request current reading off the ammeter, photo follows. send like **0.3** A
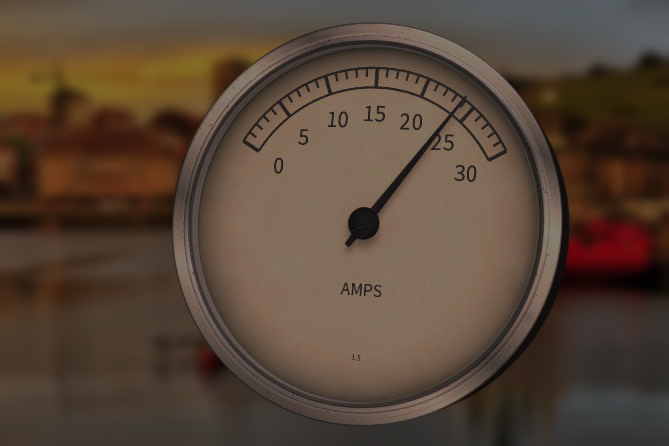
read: **24** A
